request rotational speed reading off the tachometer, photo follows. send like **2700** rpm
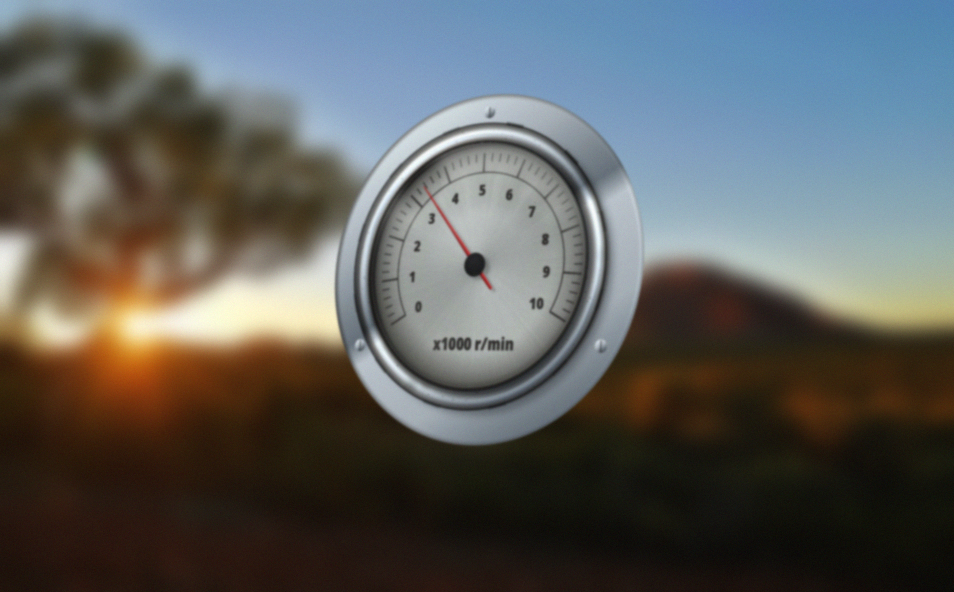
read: **3400** rpm
